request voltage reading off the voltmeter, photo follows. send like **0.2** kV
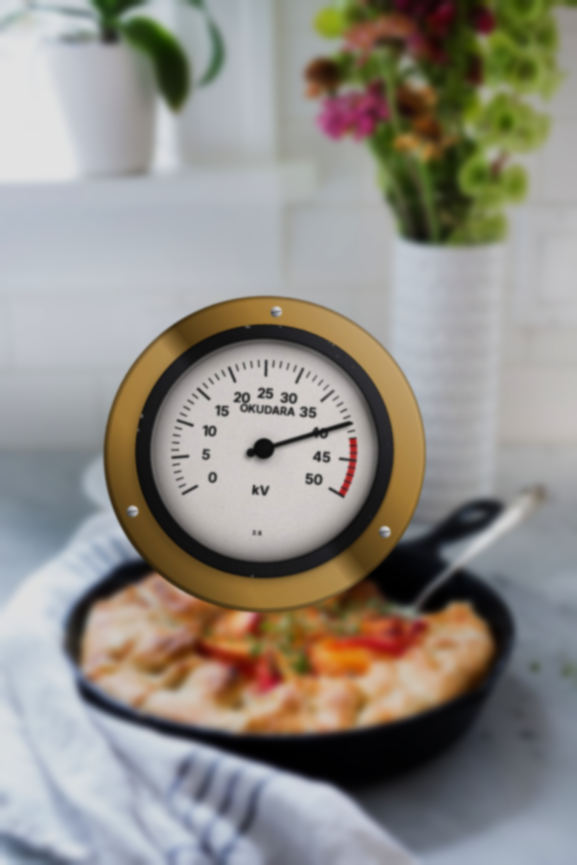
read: **40** kV
